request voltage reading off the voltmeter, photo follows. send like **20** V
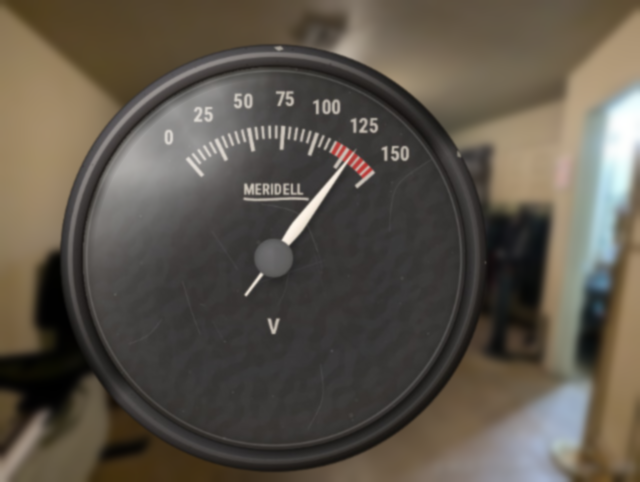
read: **130** V
